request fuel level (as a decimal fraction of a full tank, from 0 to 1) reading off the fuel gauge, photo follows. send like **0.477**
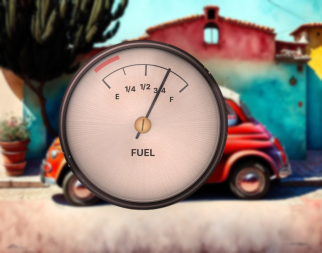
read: **0.75**
